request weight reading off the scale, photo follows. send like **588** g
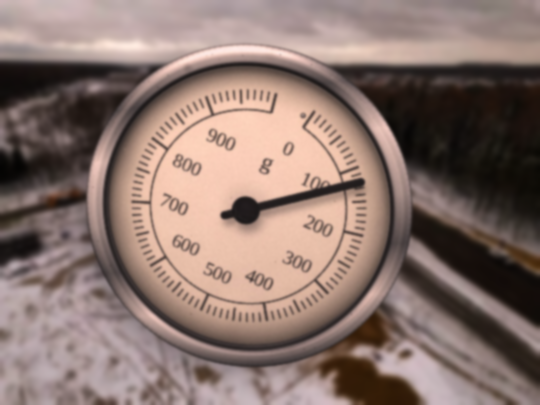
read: **120** g
